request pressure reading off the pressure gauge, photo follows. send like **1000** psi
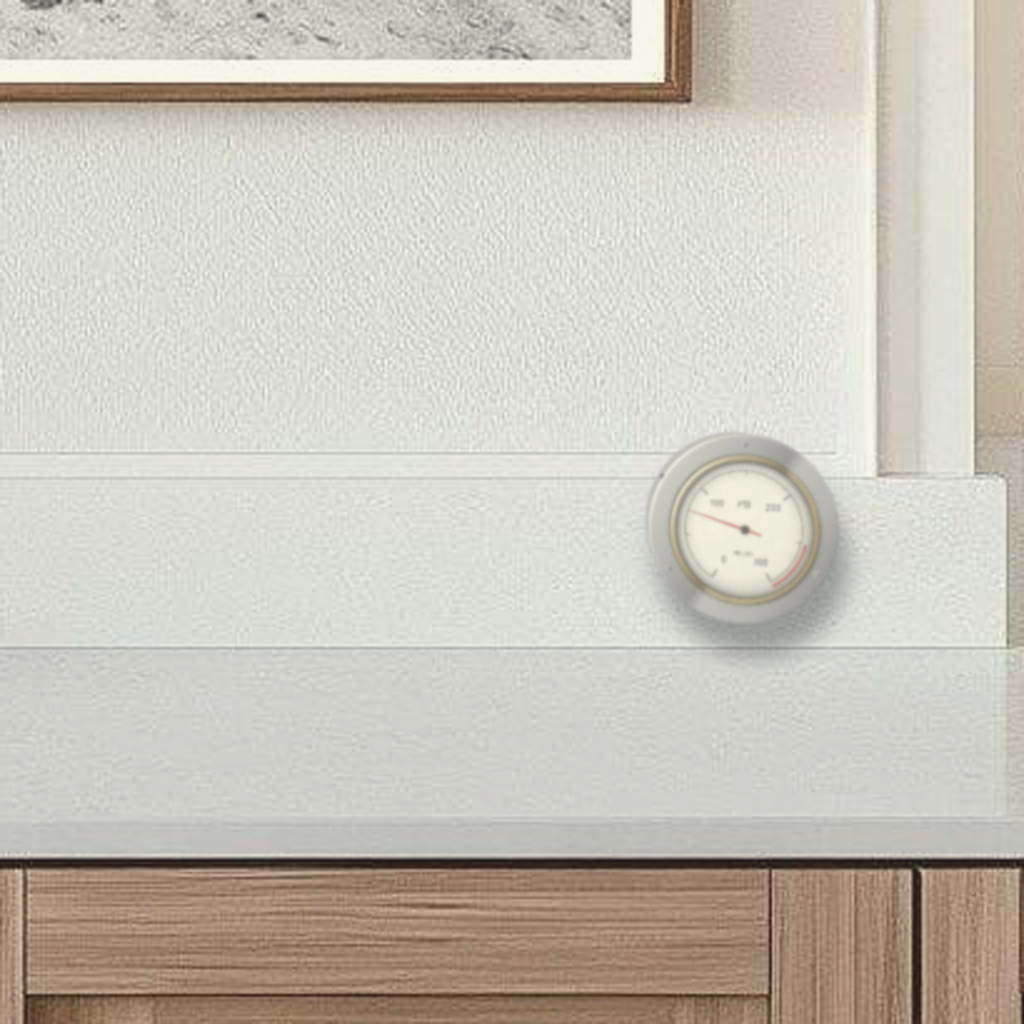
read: **75** psi
